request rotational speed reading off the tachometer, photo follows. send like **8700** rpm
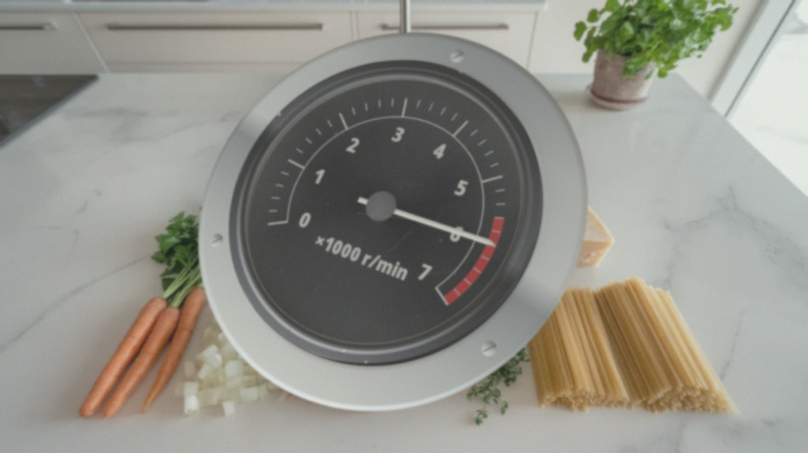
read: **6000** rpm
